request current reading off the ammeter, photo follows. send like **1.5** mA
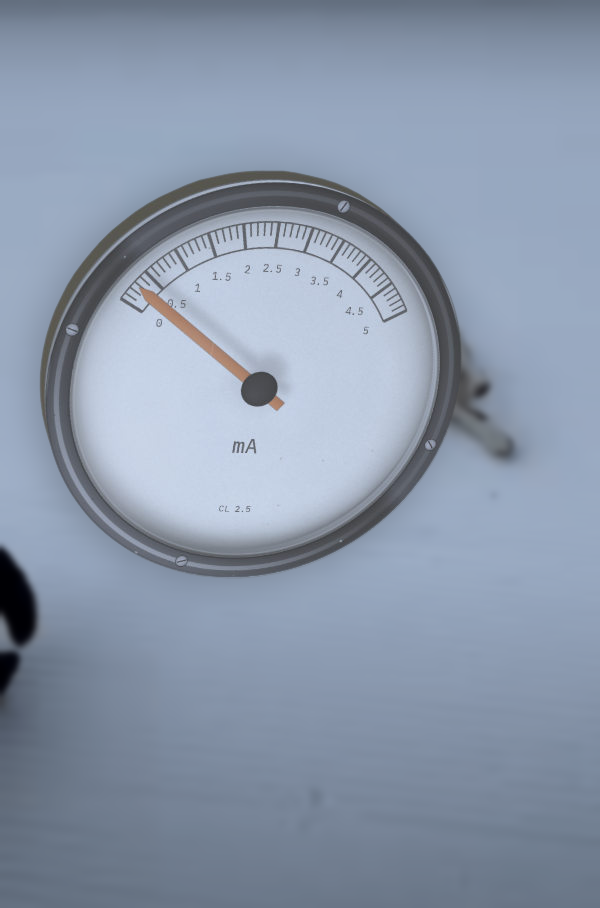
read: **0.3** mA
